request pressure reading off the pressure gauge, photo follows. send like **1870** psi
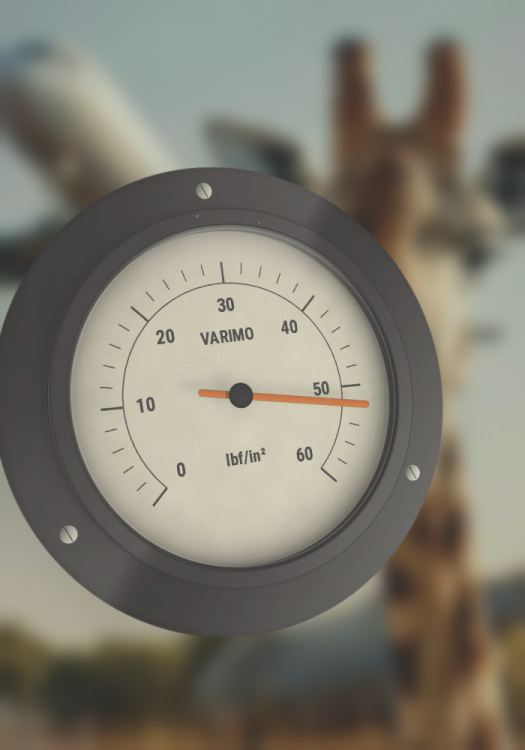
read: **52** psi
